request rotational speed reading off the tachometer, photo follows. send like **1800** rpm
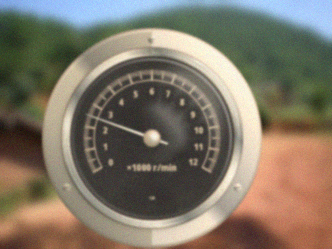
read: **2500** rpm
